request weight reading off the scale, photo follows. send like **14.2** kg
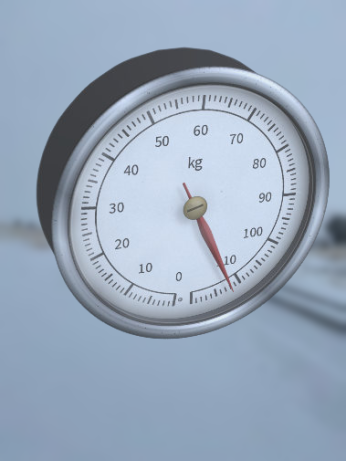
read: **112** kg
